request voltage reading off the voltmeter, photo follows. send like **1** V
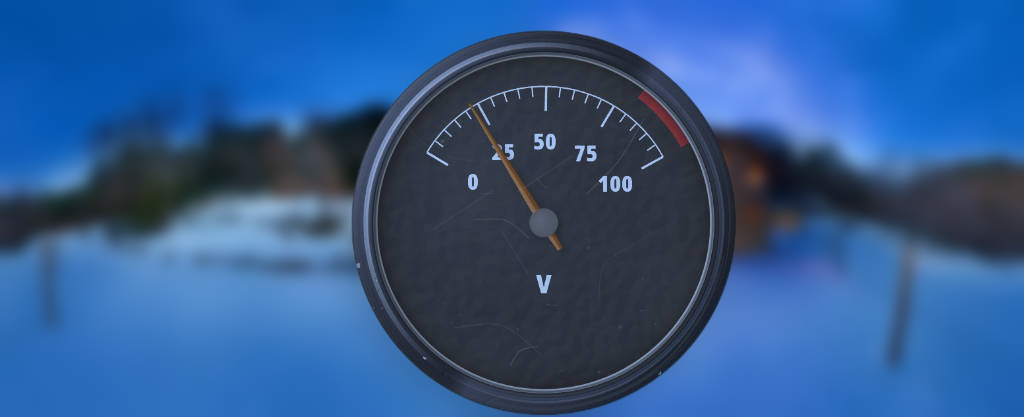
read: **22.5** V
